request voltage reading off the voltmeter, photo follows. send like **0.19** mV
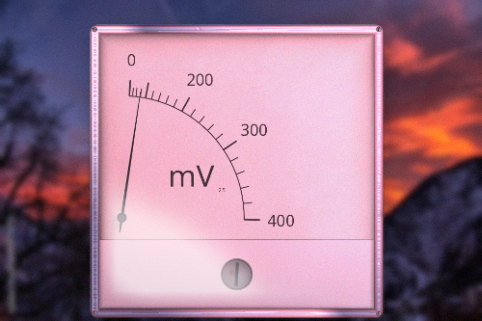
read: **80** mV
